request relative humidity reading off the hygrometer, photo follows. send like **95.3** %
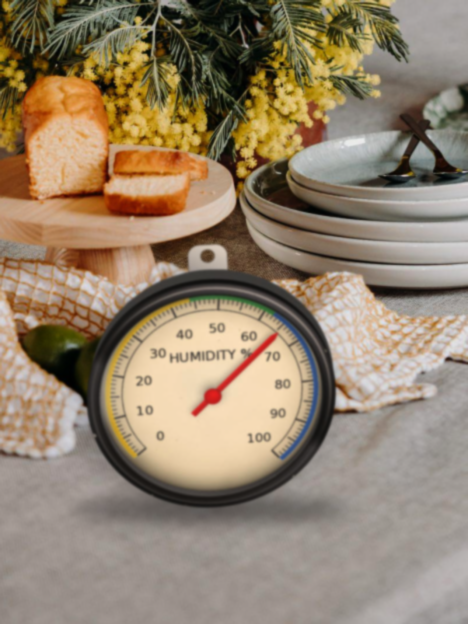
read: **65** %
